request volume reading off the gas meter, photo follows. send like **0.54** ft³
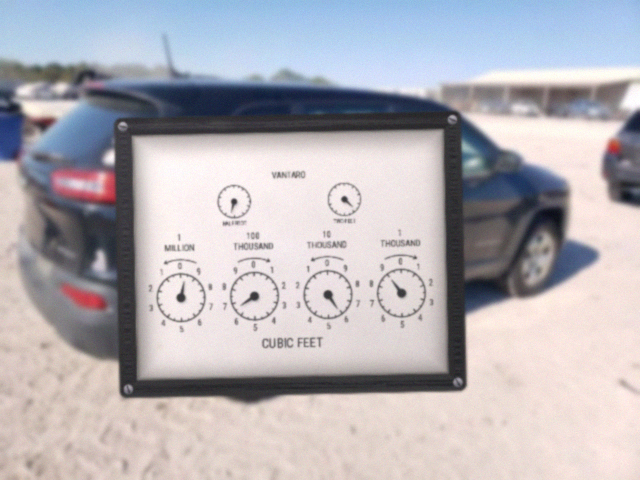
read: **965900** ft³
